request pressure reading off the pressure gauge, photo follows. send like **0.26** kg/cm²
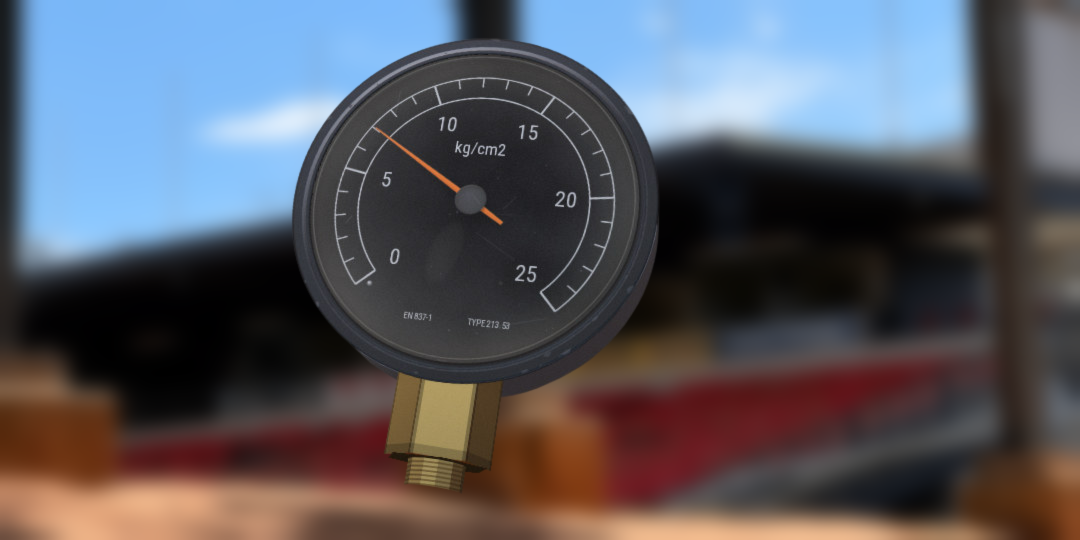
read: **7** kg/cm²
